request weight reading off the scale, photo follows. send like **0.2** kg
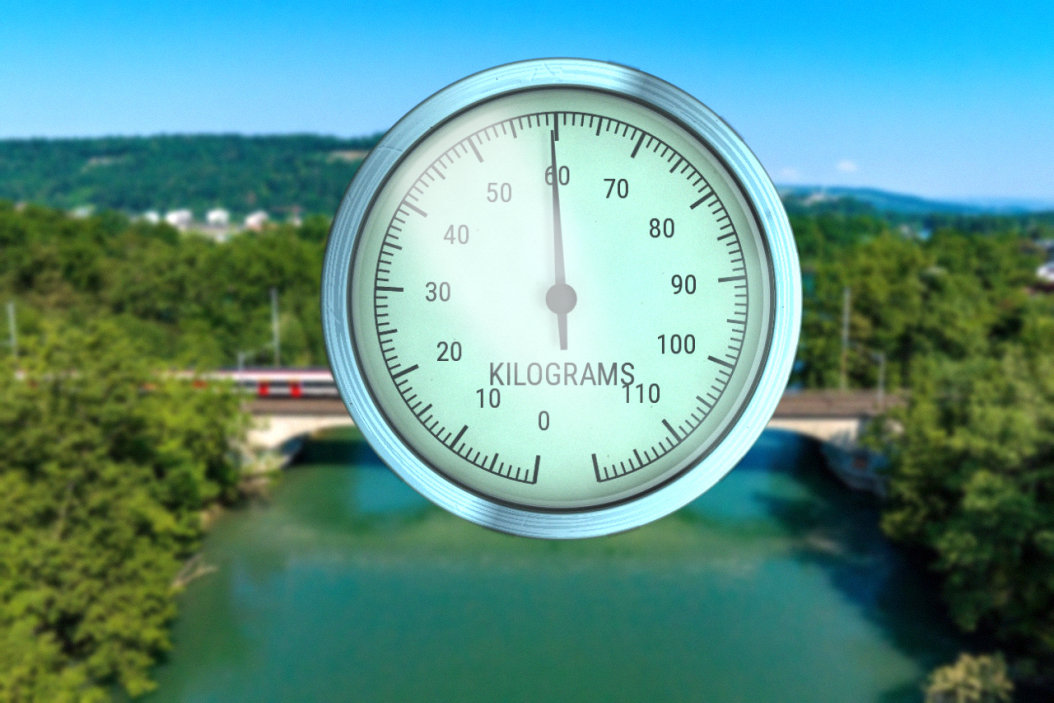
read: **59.5** kg
